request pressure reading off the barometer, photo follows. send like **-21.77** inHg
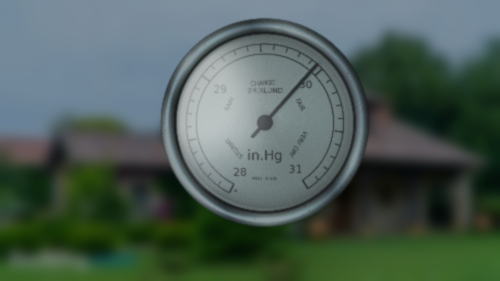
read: **29.95** inHg
